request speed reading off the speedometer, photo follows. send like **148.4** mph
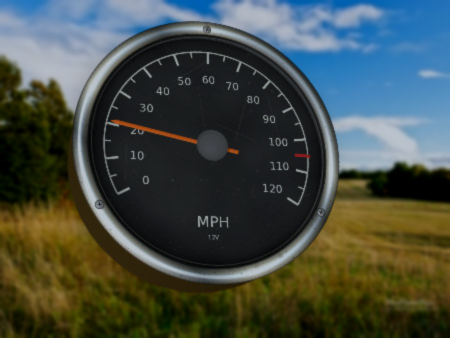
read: **20** mph
